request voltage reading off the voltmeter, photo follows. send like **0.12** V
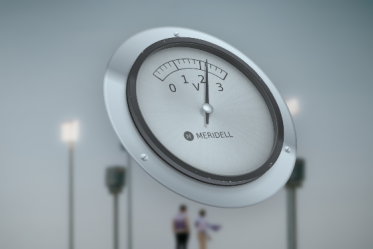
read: **2.2** V
